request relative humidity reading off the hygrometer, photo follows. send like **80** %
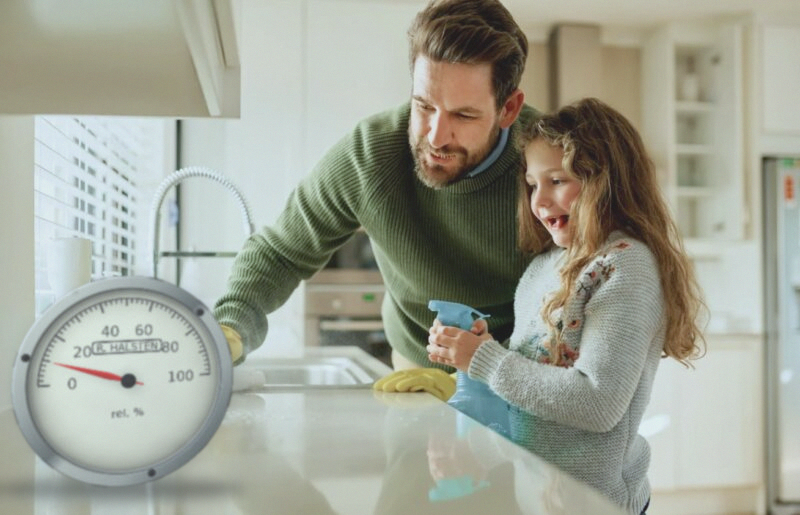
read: **10** %
